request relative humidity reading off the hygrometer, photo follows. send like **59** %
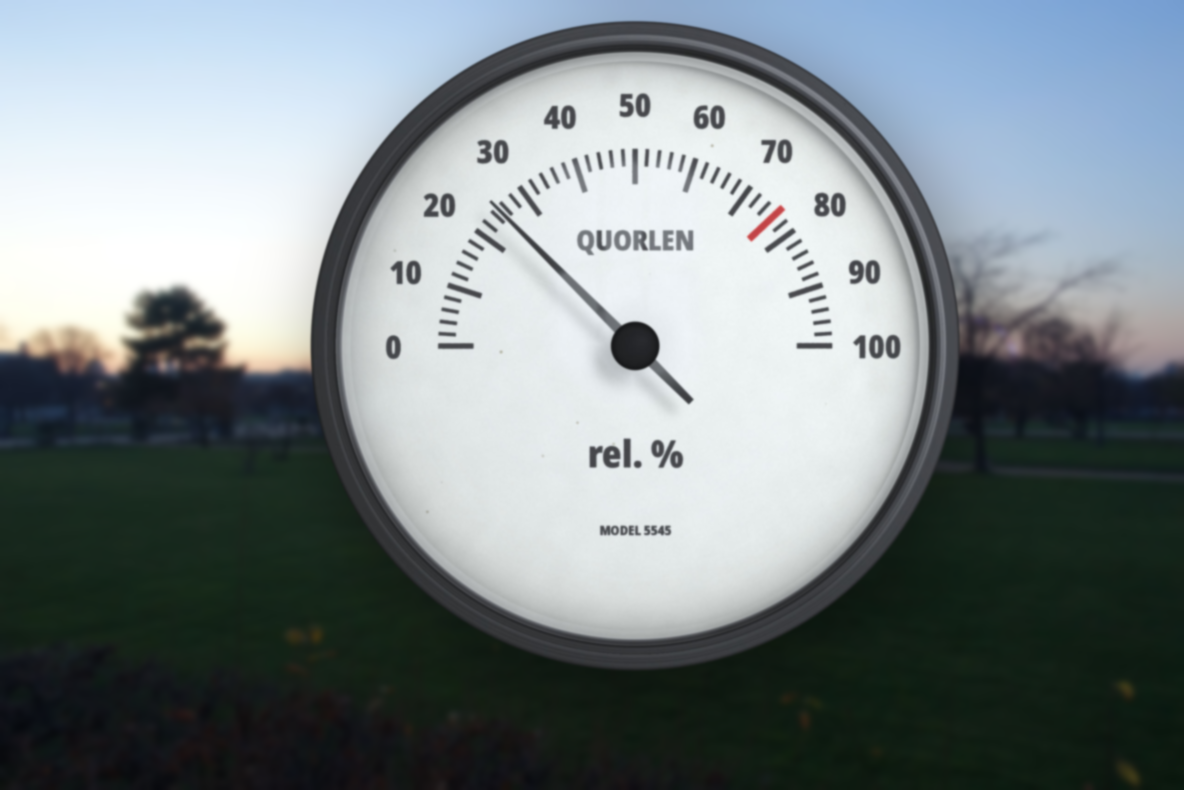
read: **25** %
